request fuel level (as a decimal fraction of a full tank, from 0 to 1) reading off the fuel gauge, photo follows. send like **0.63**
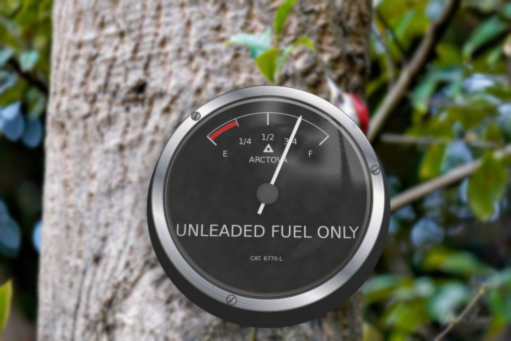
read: **0.75**
